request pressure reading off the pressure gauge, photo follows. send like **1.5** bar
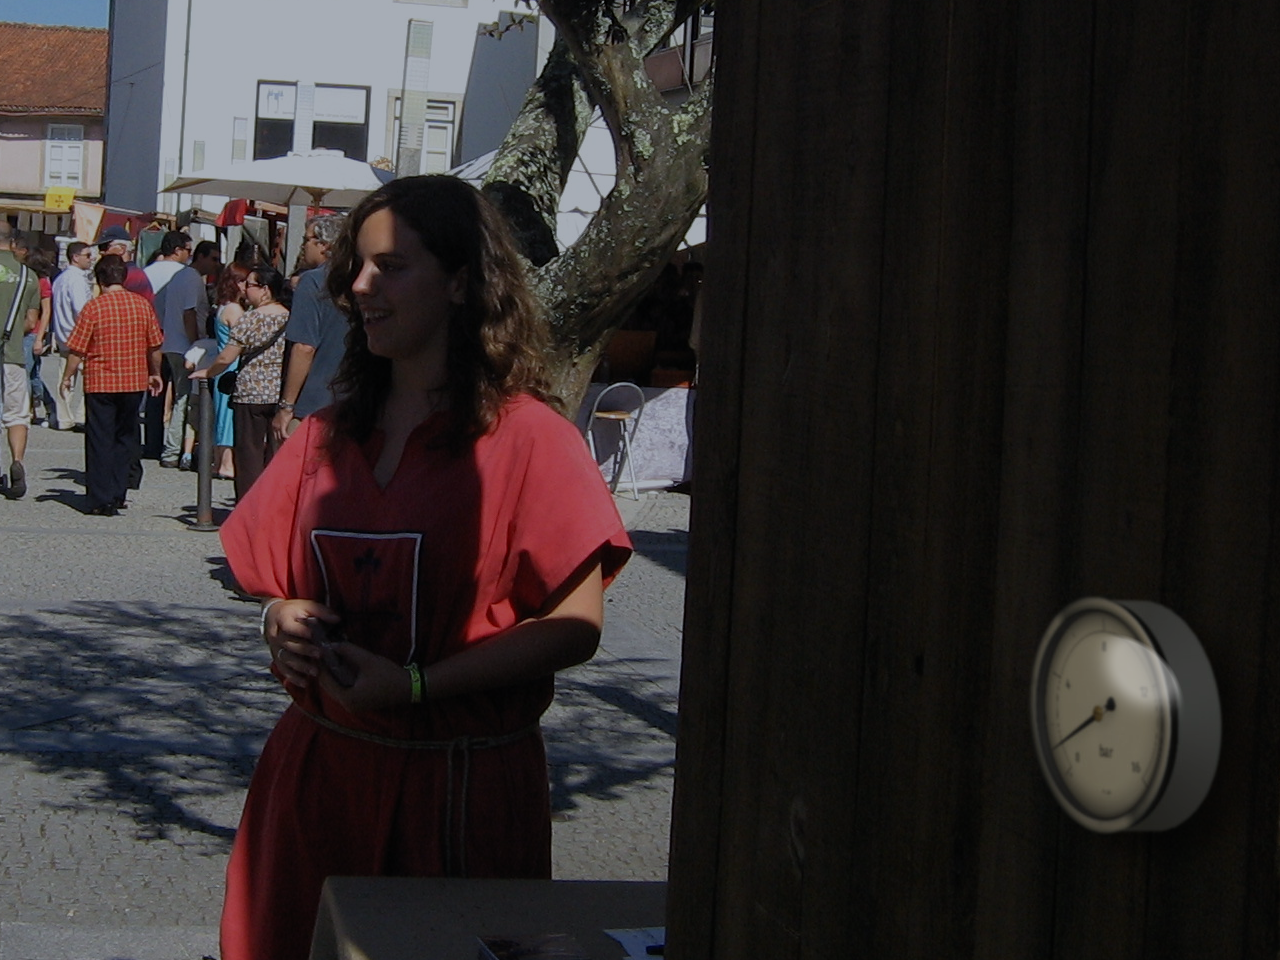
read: **1** bar
